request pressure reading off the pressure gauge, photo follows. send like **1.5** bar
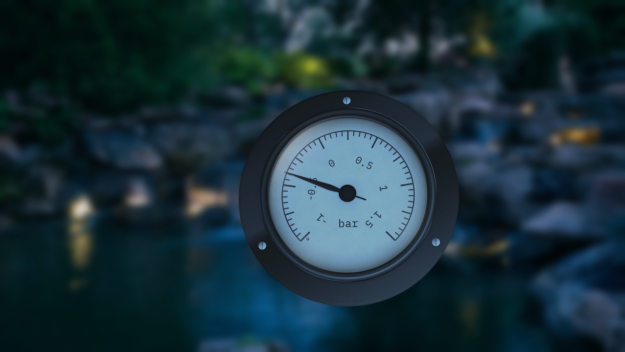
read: **-0.4** bar
